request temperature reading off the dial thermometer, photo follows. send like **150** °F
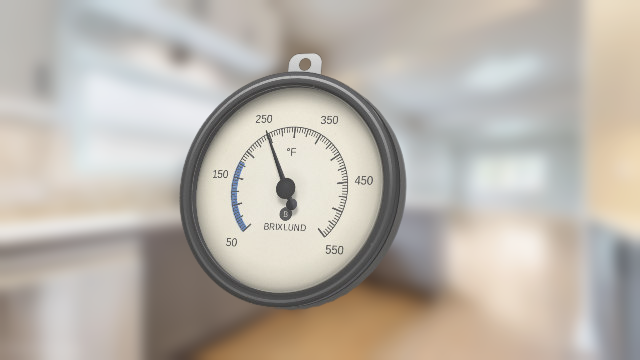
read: **250** °F
